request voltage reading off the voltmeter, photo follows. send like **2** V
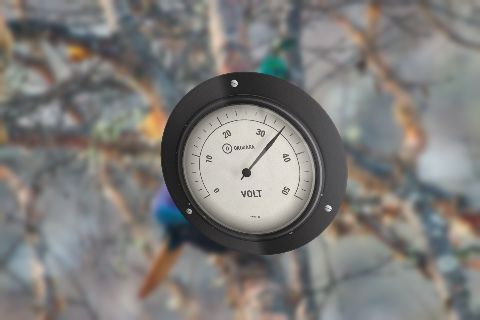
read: **34** V
